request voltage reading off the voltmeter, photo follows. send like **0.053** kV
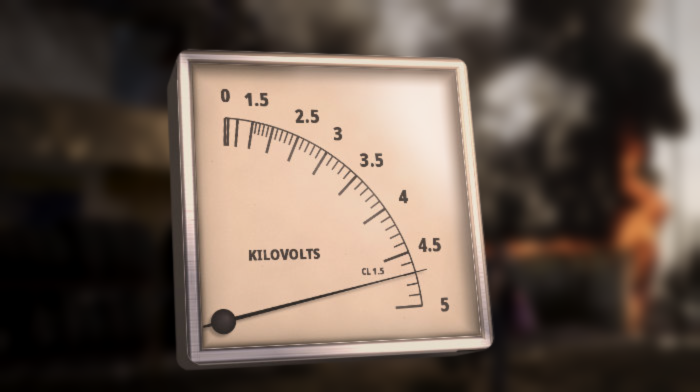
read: **4.7** kV
